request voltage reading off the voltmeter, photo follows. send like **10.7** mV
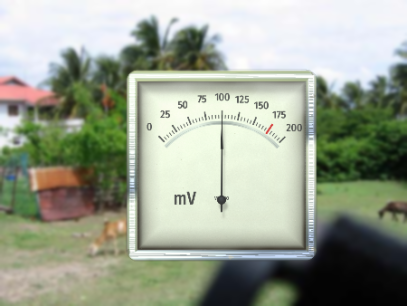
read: **100** mV
